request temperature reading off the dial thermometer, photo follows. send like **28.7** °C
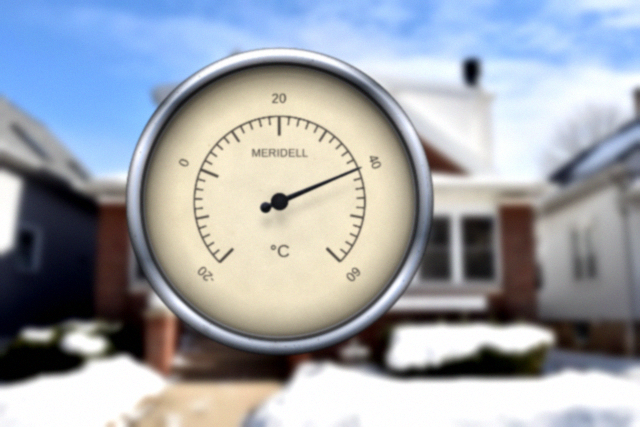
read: **40** °C
